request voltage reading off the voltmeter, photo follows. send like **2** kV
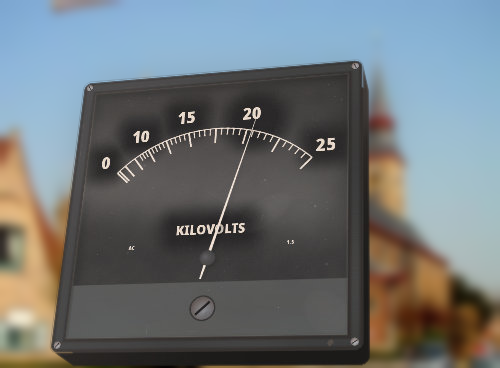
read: **20.5** kV
